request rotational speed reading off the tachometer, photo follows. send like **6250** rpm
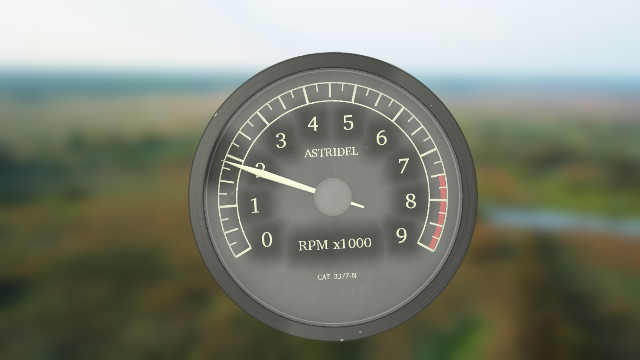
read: **1875** rpm
